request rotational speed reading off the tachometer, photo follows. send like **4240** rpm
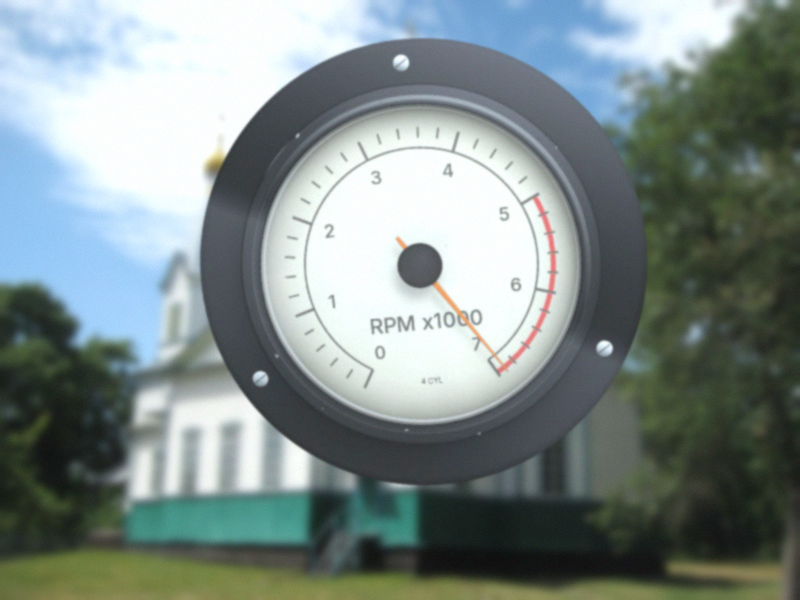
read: **6900** rpm
